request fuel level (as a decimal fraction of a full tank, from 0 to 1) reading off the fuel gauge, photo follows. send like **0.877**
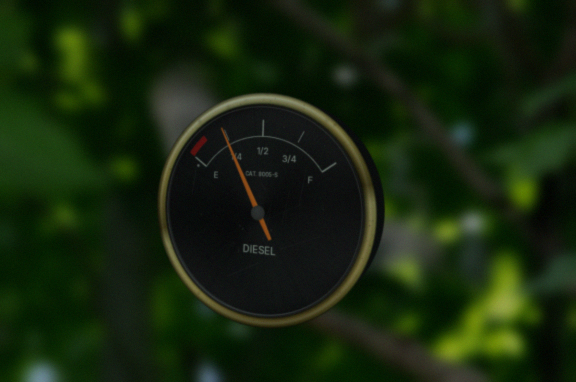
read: **0.25**
